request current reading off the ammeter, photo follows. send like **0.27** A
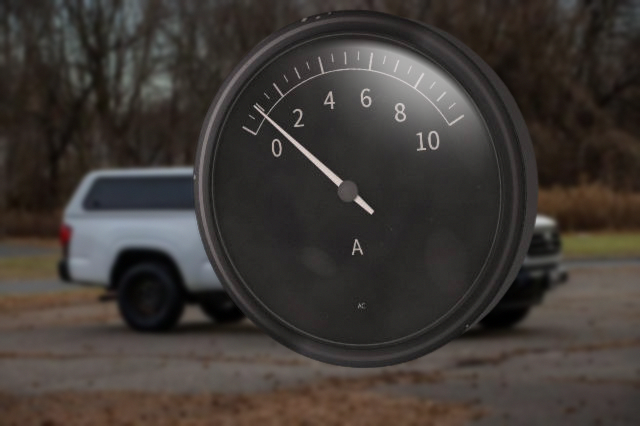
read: **1** A
